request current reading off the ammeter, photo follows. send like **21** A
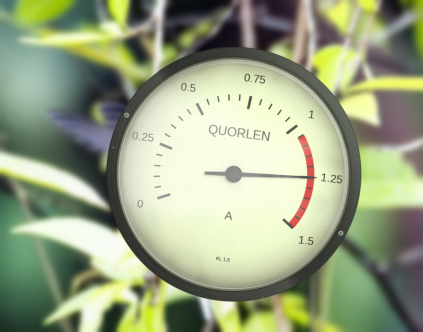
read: **1.25** A
